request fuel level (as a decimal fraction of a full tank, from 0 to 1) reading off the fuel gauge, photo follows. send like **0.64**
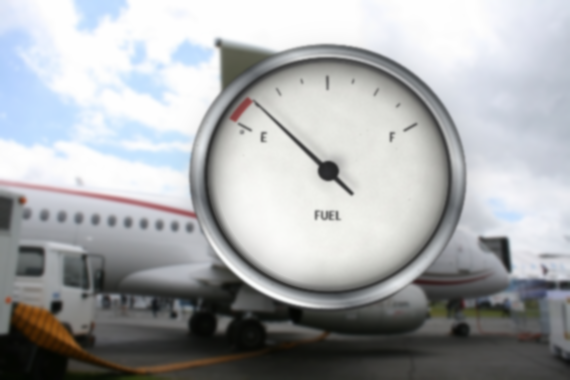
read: **0.125**
